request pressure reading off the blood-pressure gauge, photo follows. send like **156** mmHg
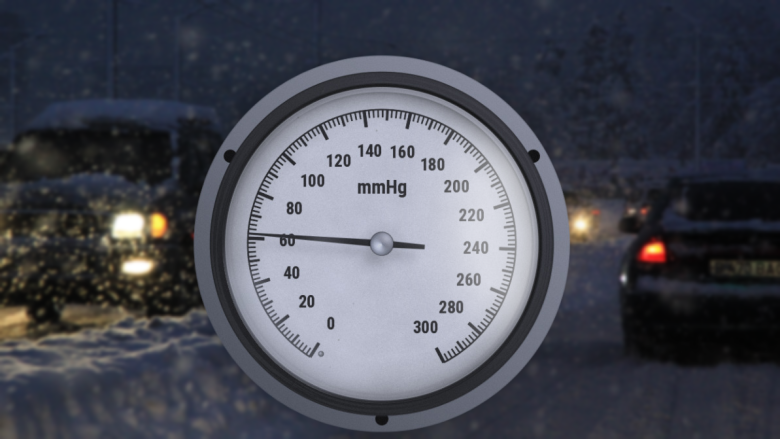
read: **62** mmHg
